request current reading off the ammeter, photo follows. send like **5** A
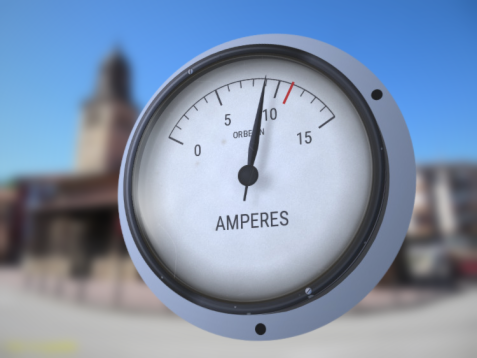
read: **9** A
